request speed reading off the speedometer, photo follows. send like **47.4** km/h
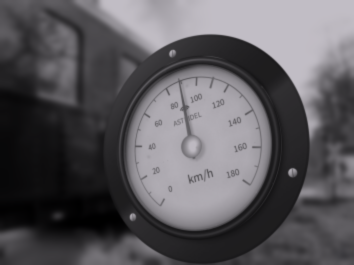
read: **90** km/h
